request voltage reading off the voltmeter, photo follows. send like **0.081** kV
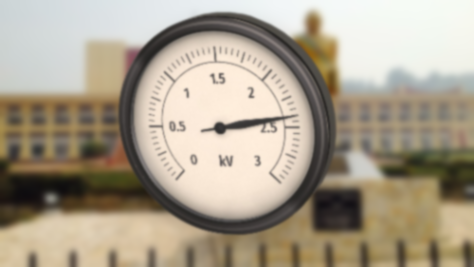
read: **2.4** kV
